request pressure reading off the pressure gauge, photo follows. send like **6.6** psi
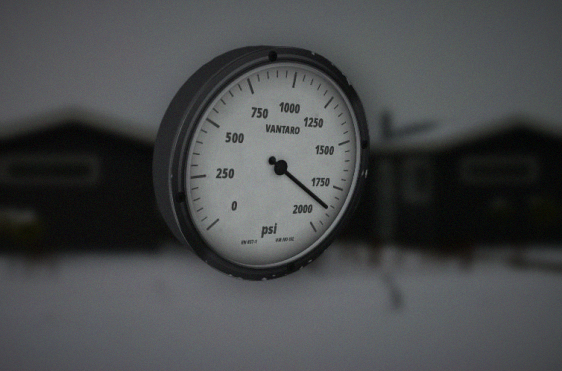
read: **1875** psi
